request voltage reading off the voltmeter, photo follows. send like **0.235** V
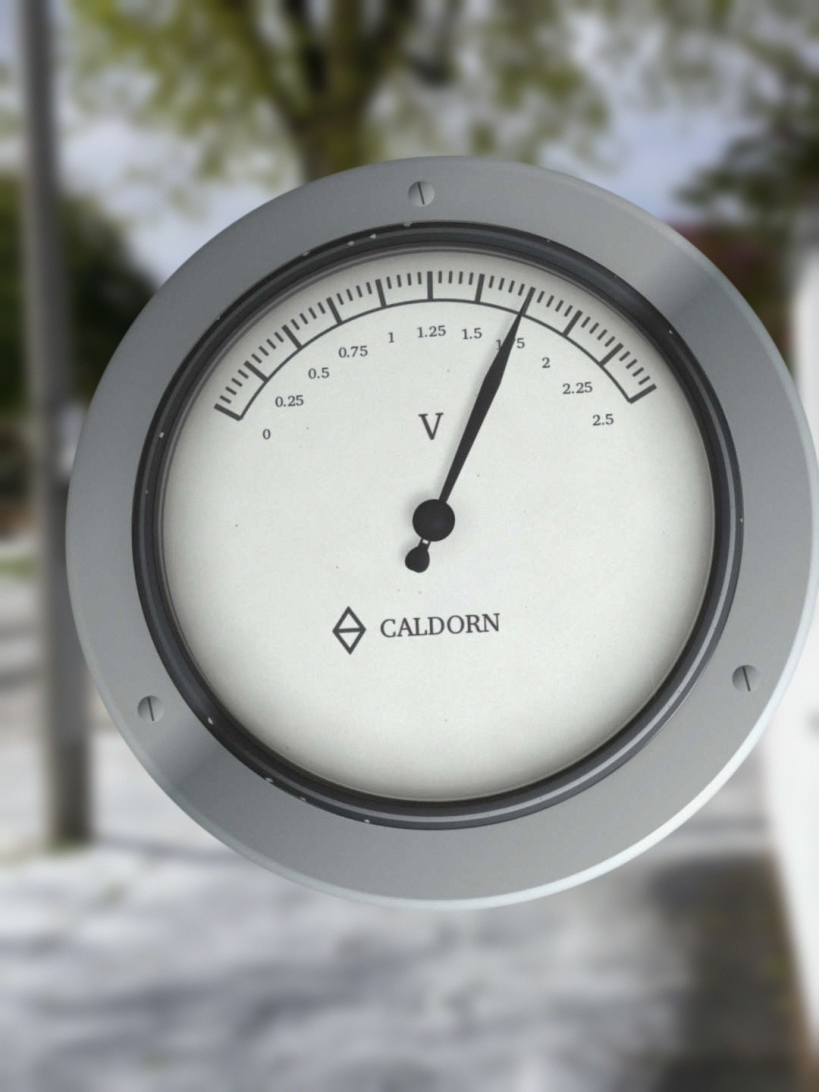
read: **1.75** V
